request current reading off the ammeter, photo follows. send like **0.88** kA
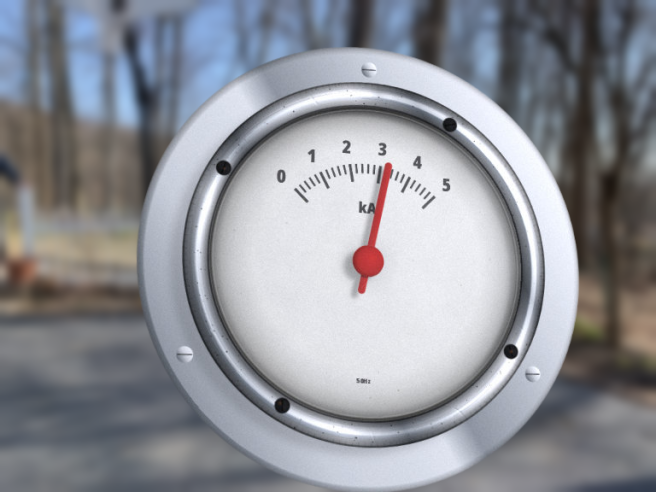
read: **3.2** kA
